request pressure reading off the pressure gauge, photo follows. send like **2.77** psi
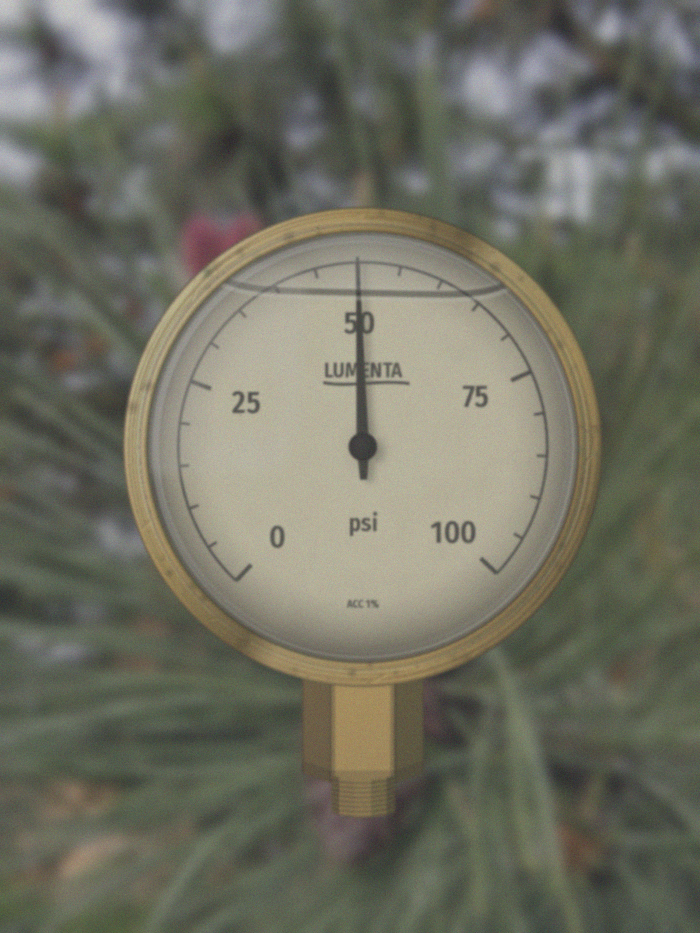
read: **50** psi
